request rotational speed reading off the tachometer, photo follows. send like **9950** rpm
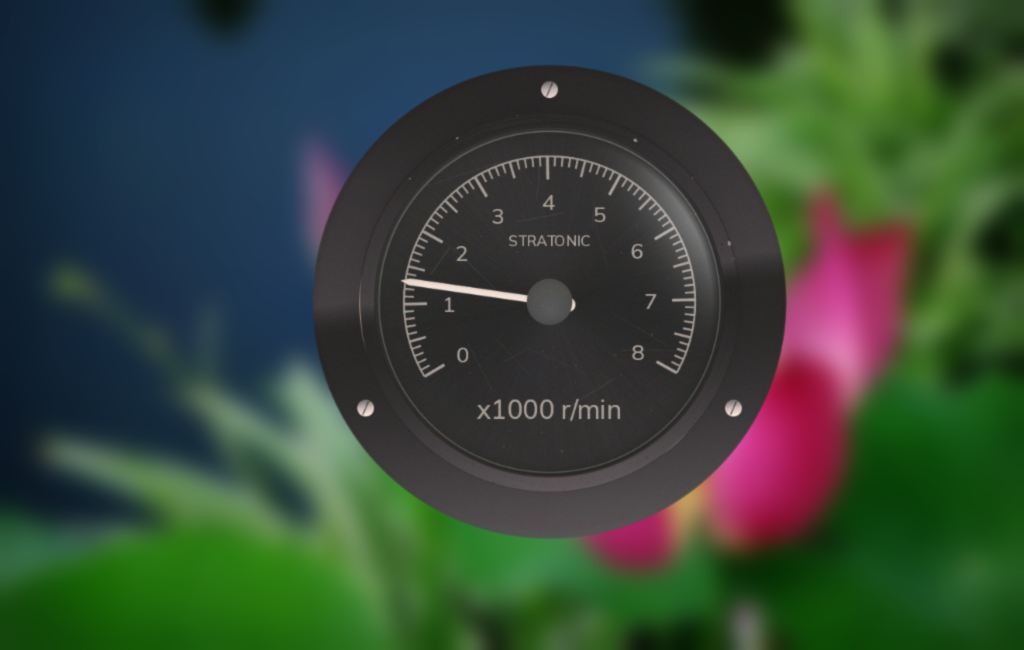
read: **1300** rpm
